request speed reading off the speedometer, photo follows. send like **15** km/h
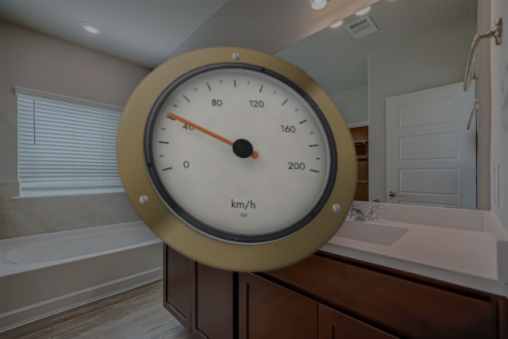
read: **40** km/h
